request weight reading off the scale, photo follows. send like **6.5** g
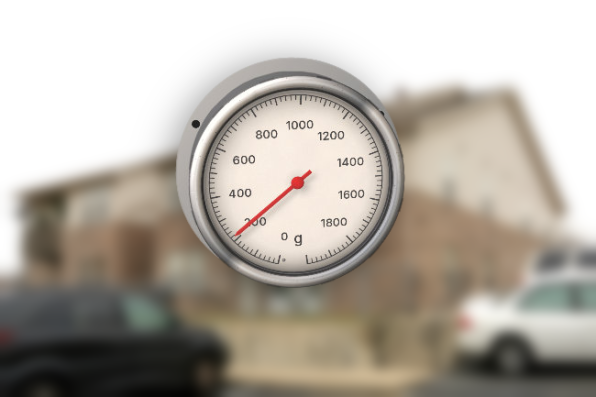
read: **220** g
